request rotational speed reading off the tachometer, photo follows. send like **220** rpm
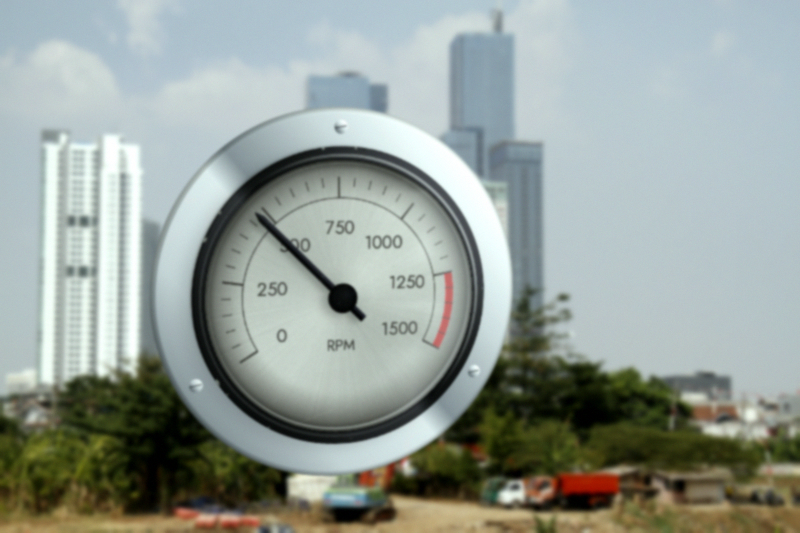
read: **475** rpm
